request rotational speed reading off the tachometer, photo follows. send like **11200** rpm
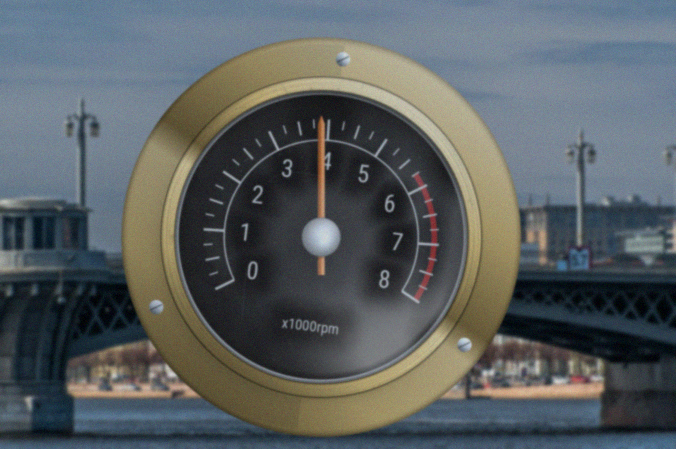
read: **3875** rpm
